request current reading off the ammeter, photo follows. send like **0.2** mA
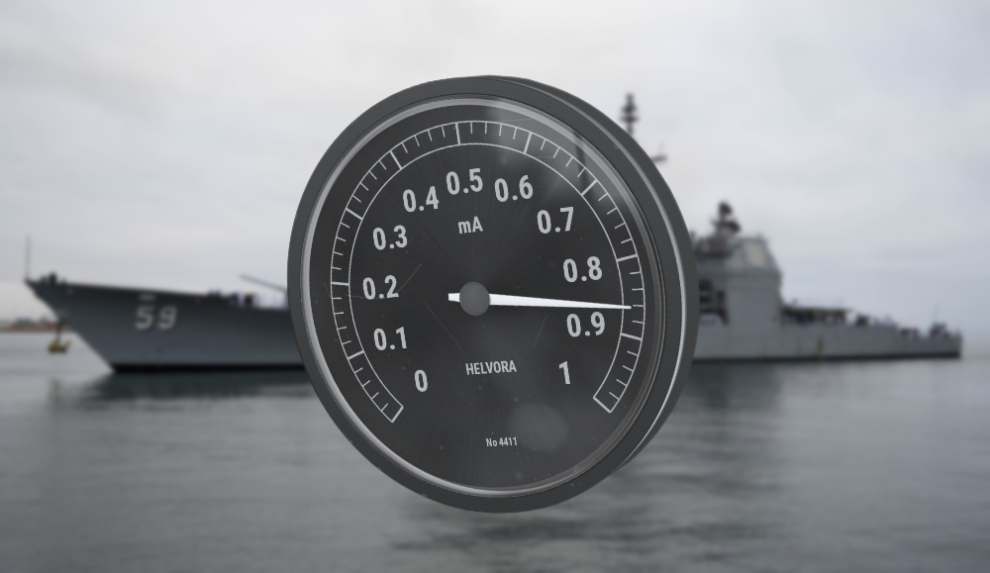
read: **0.86** mA
